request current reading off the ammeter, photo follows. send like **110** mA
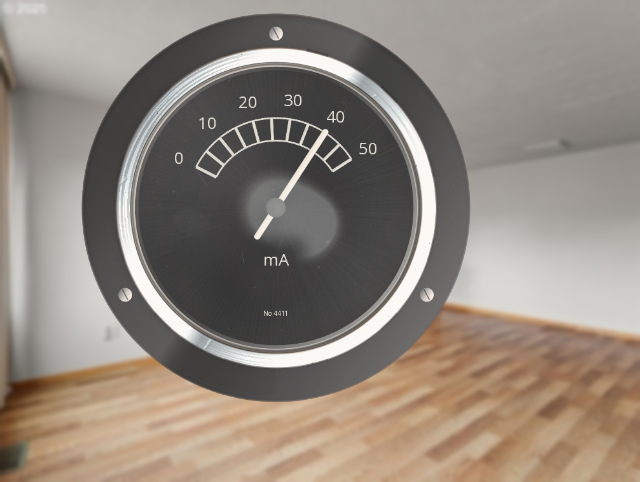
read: **40** mA
